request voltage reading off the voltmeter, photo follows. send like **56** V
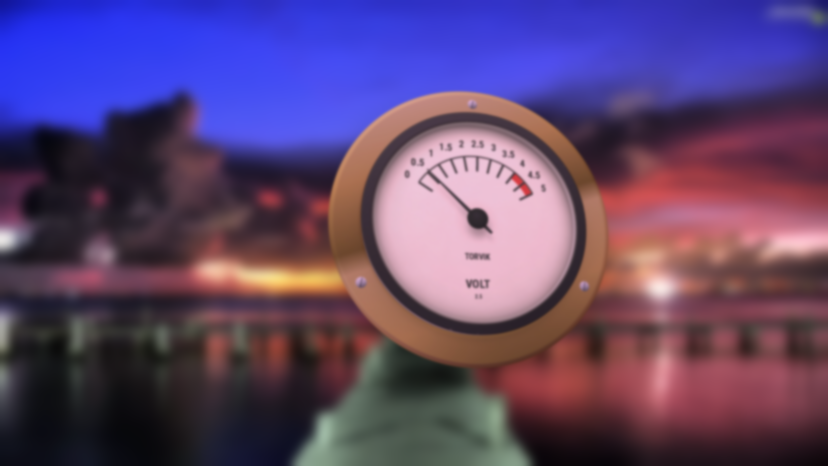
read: **0.5** V
